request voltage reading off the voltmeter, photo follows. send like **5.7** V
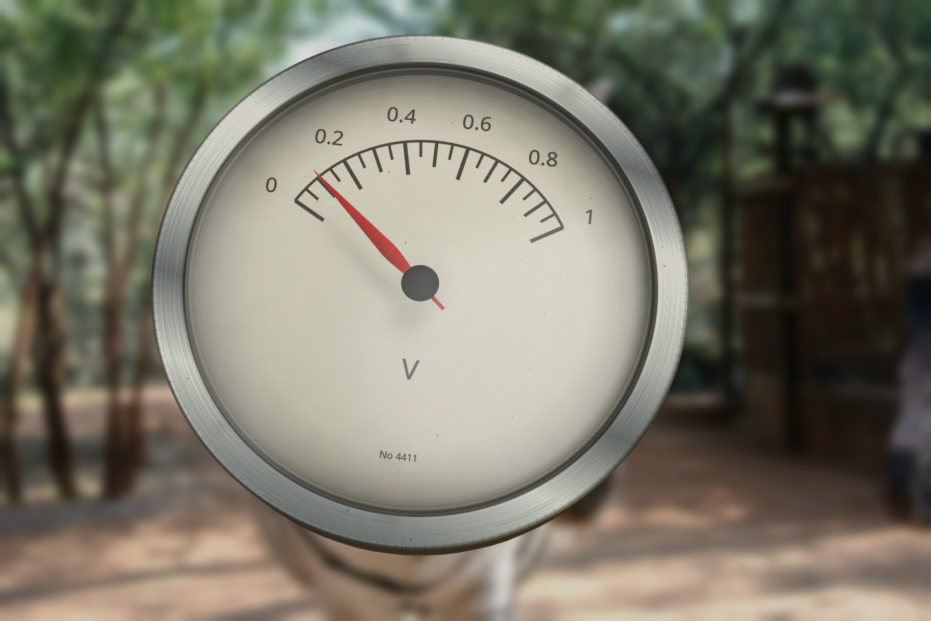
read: **0.1** V
